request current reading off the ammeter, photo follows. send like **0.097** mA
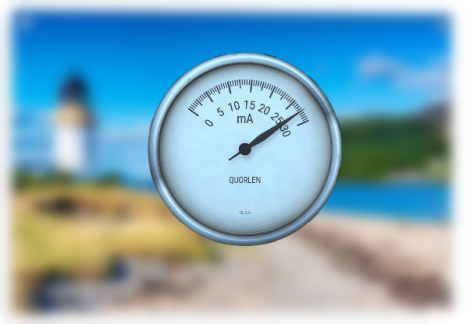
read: **27.5** mA
